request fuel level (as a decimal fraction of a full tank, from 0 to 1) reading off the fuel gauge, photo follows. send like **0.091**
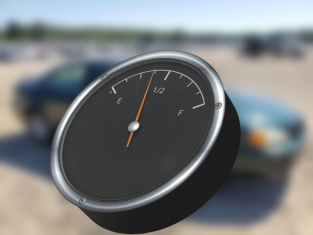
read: **0.375**
